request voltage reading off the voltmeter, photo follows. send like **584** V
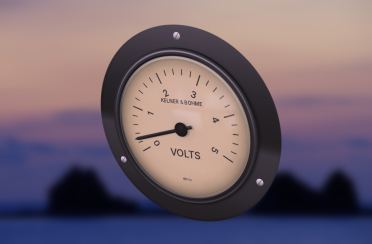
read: **0.3** V
